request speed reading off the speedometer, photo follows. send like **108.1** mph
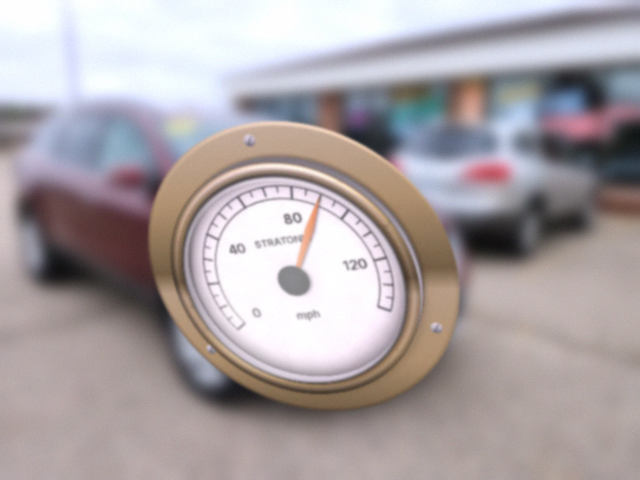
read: **90** mph
